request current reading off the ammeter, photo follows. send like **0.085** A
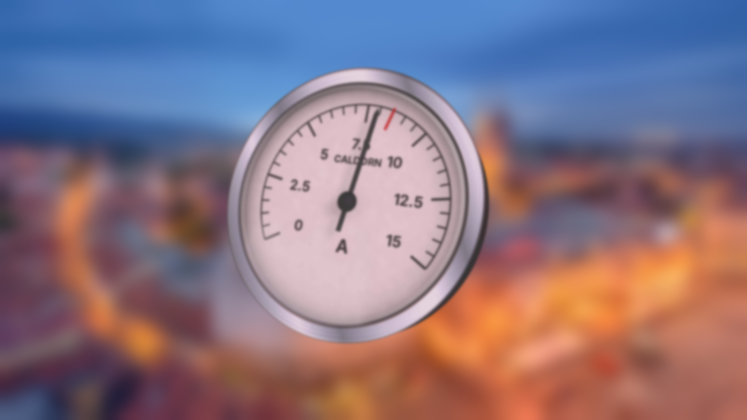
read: **8** A
